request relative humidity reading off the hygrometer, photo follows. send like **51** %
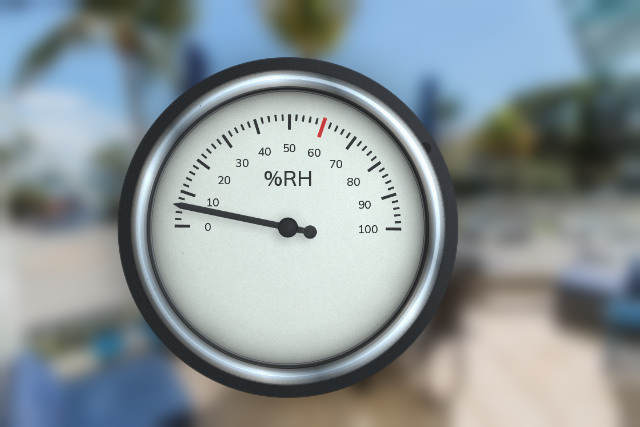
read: **6** %
